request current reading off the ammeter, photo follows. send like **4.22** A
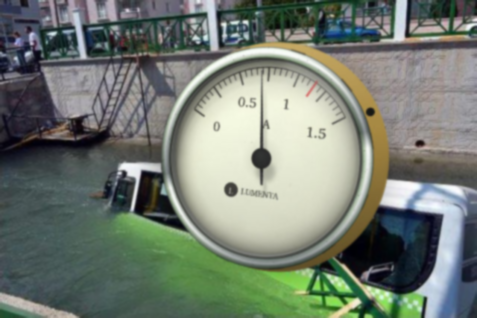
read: **0.7** A
